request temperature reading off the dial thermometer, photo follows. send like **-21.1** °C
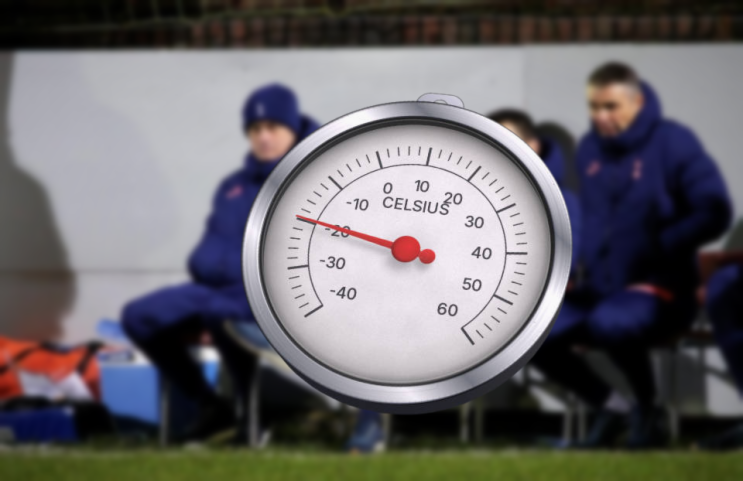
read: **-20** °C
